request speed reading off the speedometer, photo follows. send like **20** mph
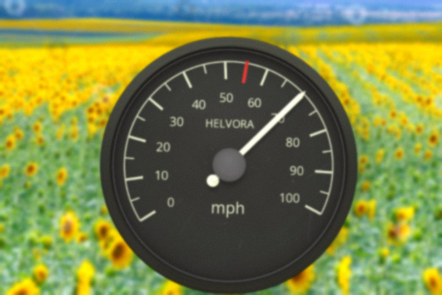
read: **70** mph
